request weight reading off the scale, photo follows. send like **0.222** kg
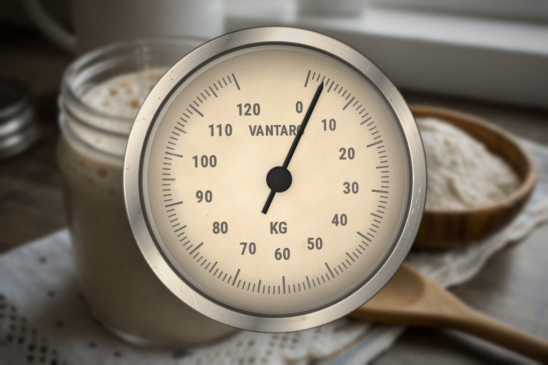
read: **3** kg
